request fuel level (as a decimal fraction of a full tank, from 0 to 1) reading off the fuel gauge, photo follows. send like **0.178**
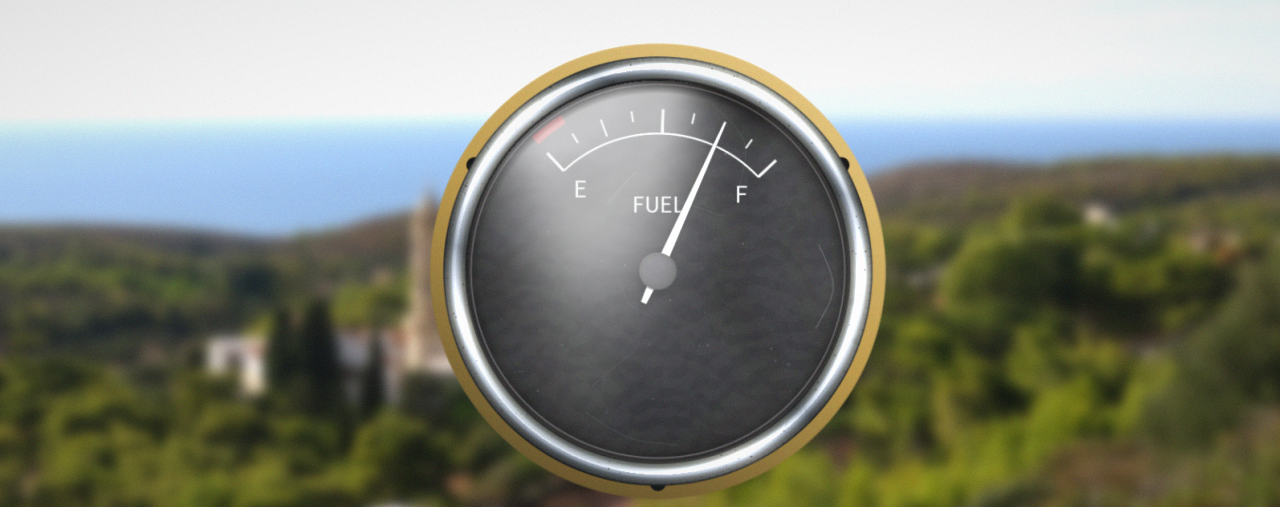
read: **0.75**
